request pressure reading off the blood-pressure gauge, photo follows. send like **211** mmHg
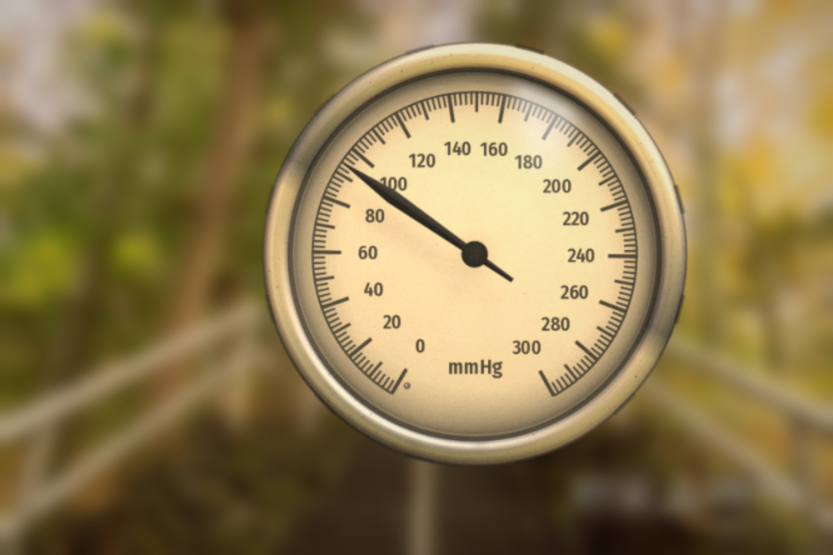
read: **94** mmHg
